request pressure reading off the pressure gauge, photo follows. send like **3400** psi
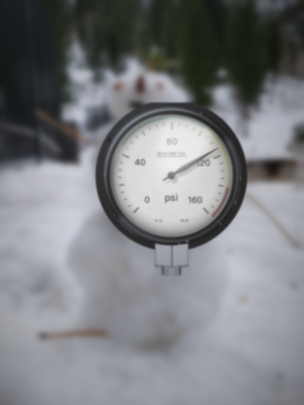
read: **115** psi
